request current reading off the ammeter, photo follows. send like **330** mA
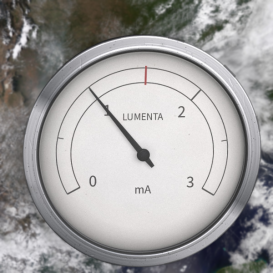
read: **1** mA
